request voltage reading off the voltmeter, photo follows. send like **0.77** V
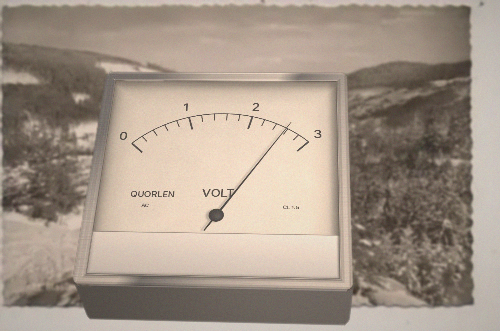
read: **2.6** V
